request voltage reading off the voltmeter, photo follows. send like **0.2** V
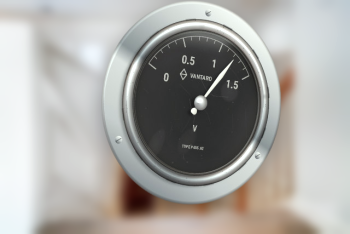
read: **1.2** V
